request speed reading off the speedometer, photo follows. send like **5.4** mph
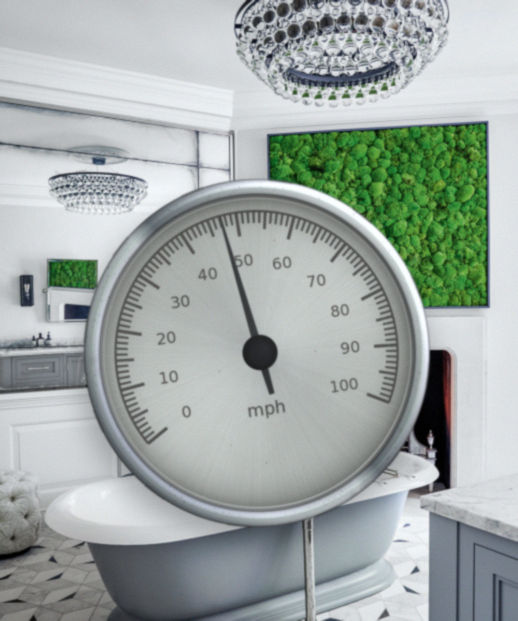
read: **47** mph
